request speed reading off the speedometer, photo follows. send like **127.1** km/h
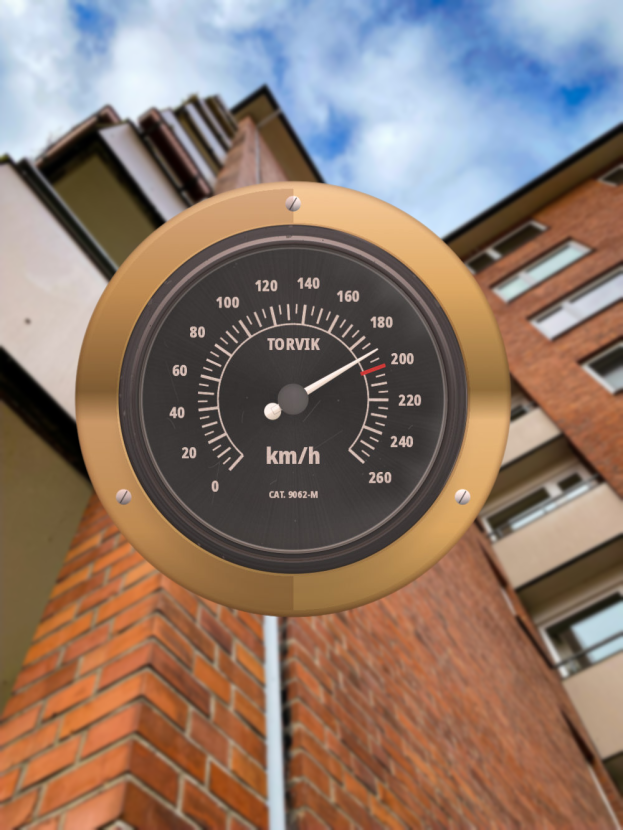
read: **190** km/h
